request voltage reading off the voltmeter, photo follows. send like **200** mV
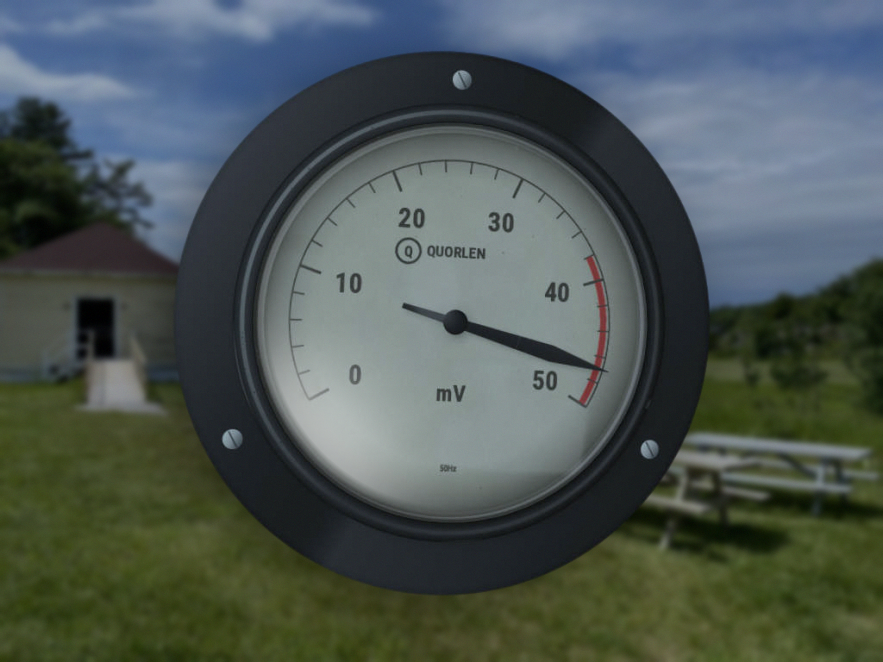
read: **47** mV
